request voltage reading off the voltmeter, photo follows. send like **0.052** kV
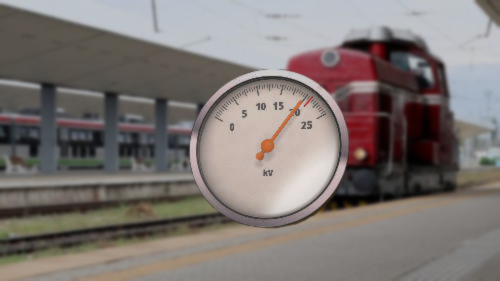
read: **20** kV
